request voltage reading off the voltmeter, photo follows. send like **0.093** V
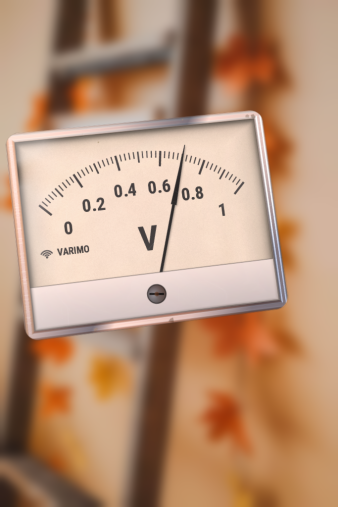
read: **0.7** V
